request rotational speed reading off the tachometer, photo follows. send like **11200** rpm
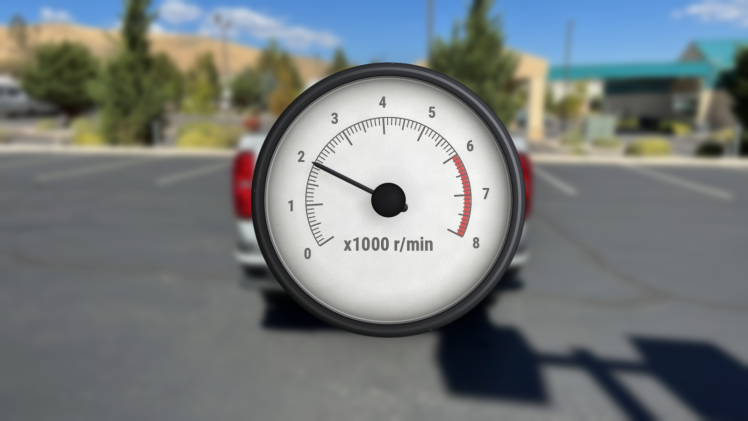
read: **2000** rpm
